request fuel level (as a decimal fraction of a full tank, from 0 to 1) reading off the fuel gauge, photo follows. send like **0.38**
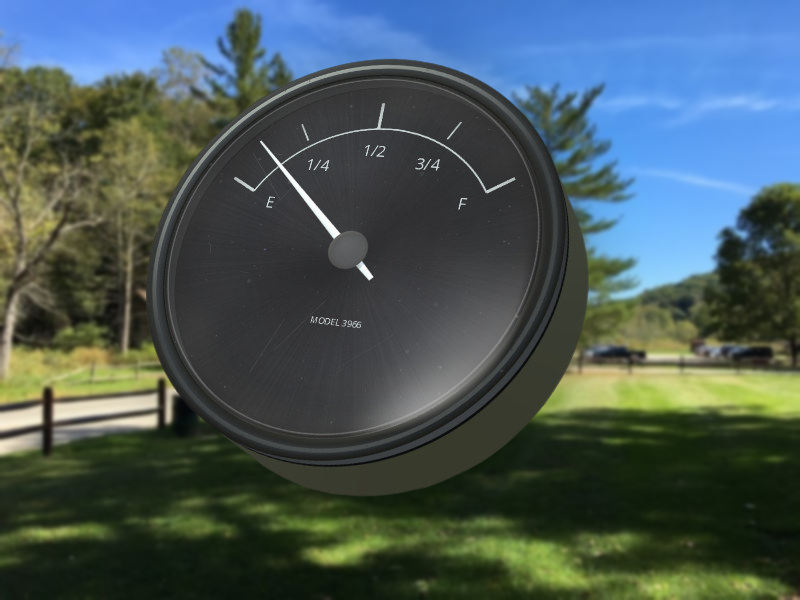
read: **0.125**
